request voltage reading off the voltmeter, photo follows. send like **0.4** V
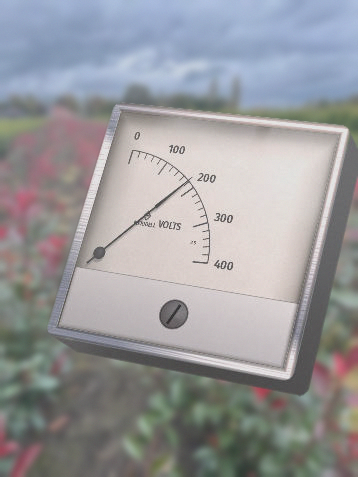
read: **180** V
